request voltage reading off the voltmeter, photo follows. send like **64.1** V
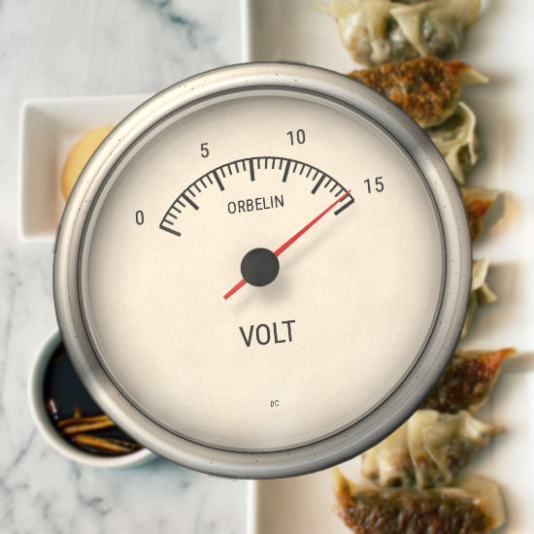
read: **14.5** V
